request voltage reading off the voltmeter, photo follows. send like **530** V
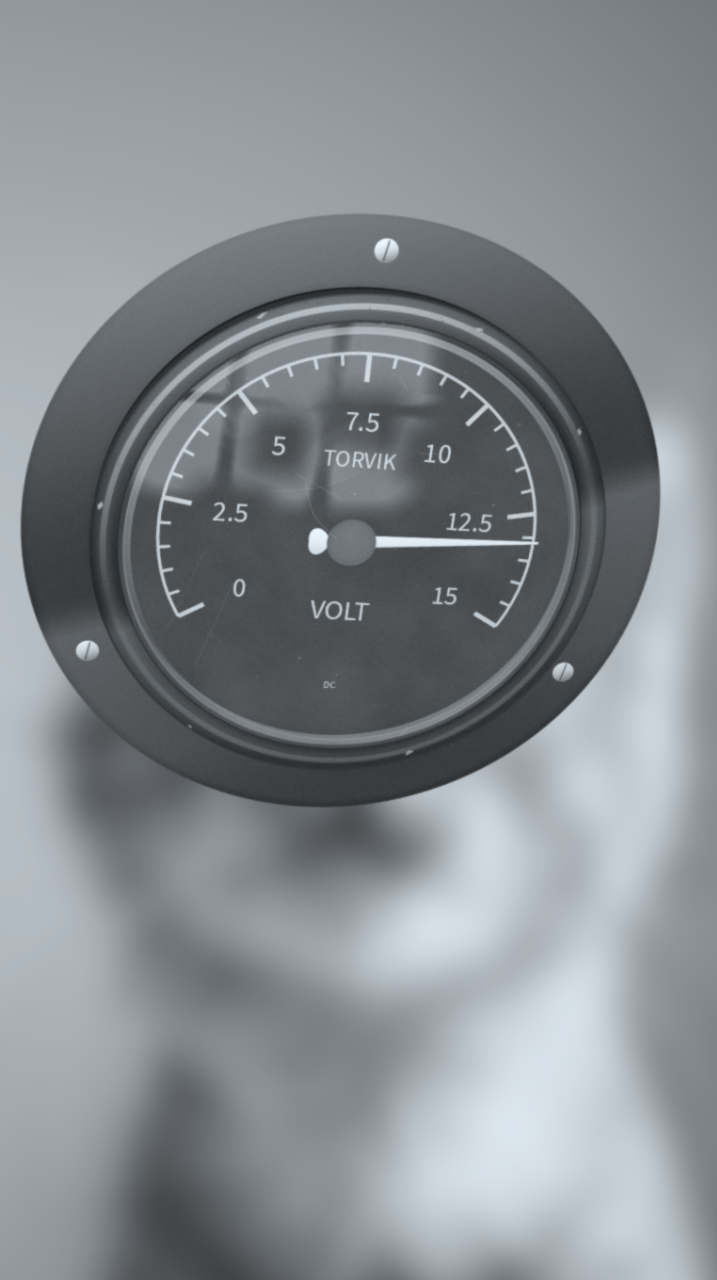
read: **13** V
